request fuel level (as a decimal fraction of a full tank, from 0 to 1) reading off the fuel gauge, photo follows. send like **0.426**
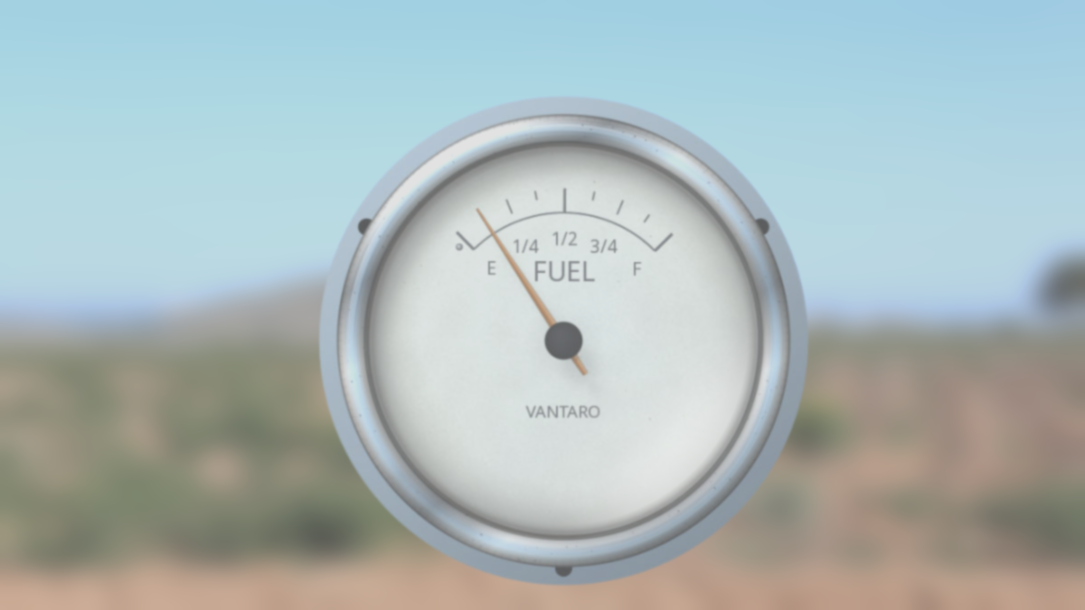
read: **0.125**
